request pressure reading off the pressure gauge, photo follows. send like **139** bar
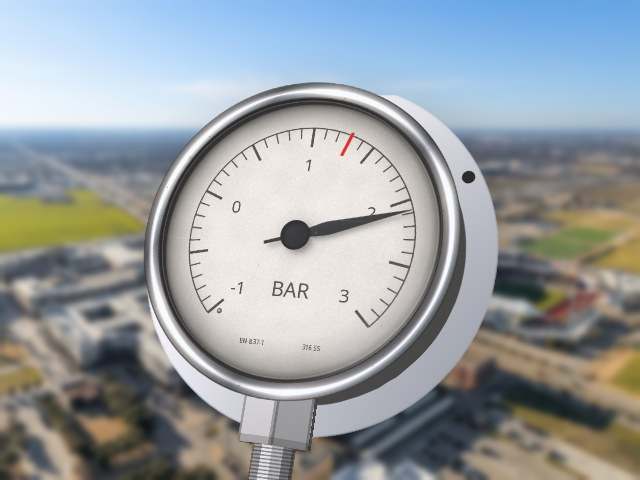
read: **2.1** bar
